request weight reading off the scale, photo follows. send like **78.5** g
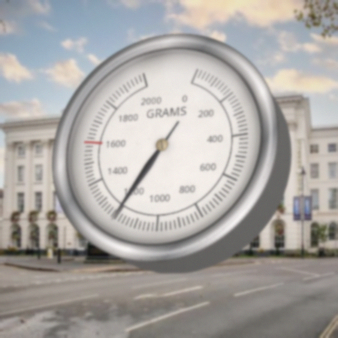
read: **1200** g
